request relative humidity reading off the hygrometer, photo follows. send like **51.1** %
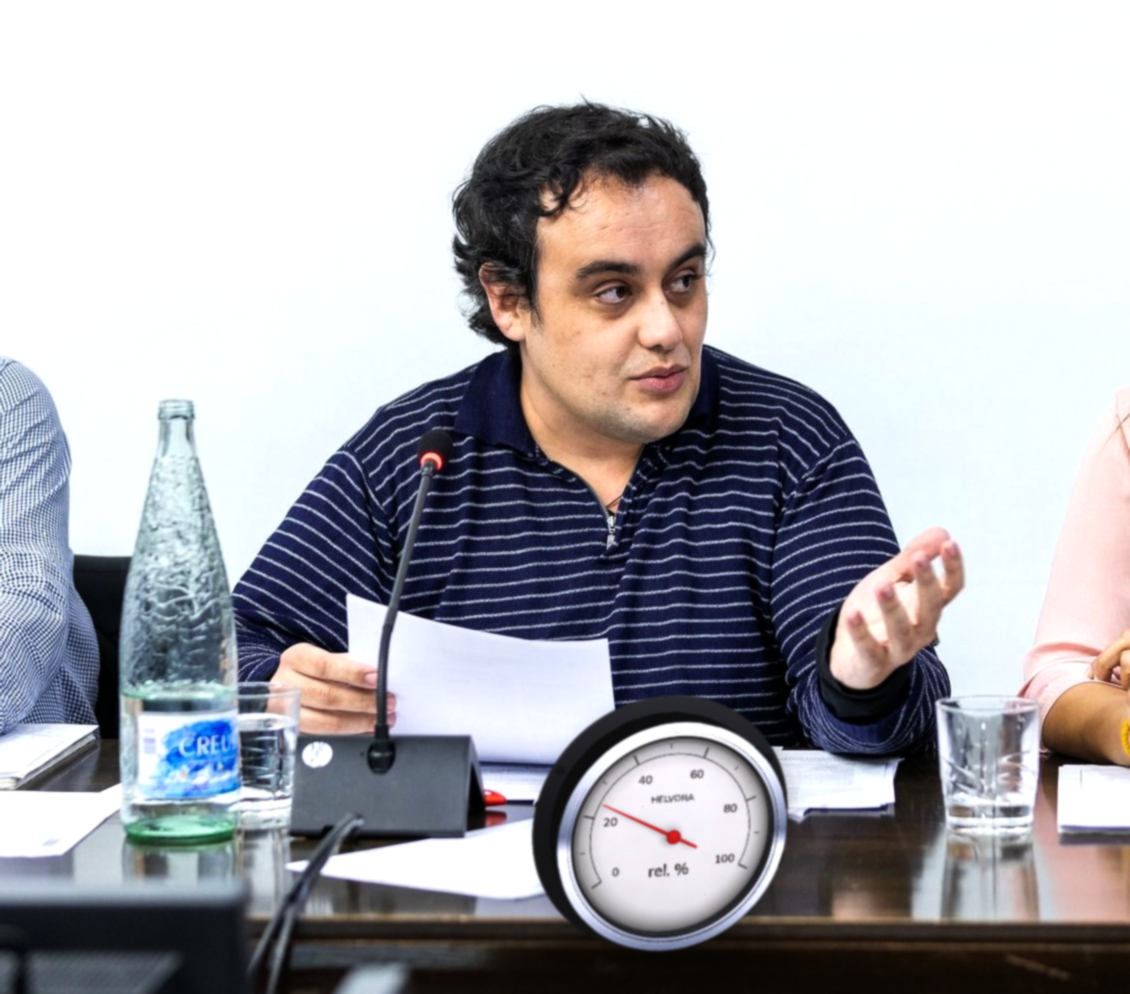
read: **25** %
